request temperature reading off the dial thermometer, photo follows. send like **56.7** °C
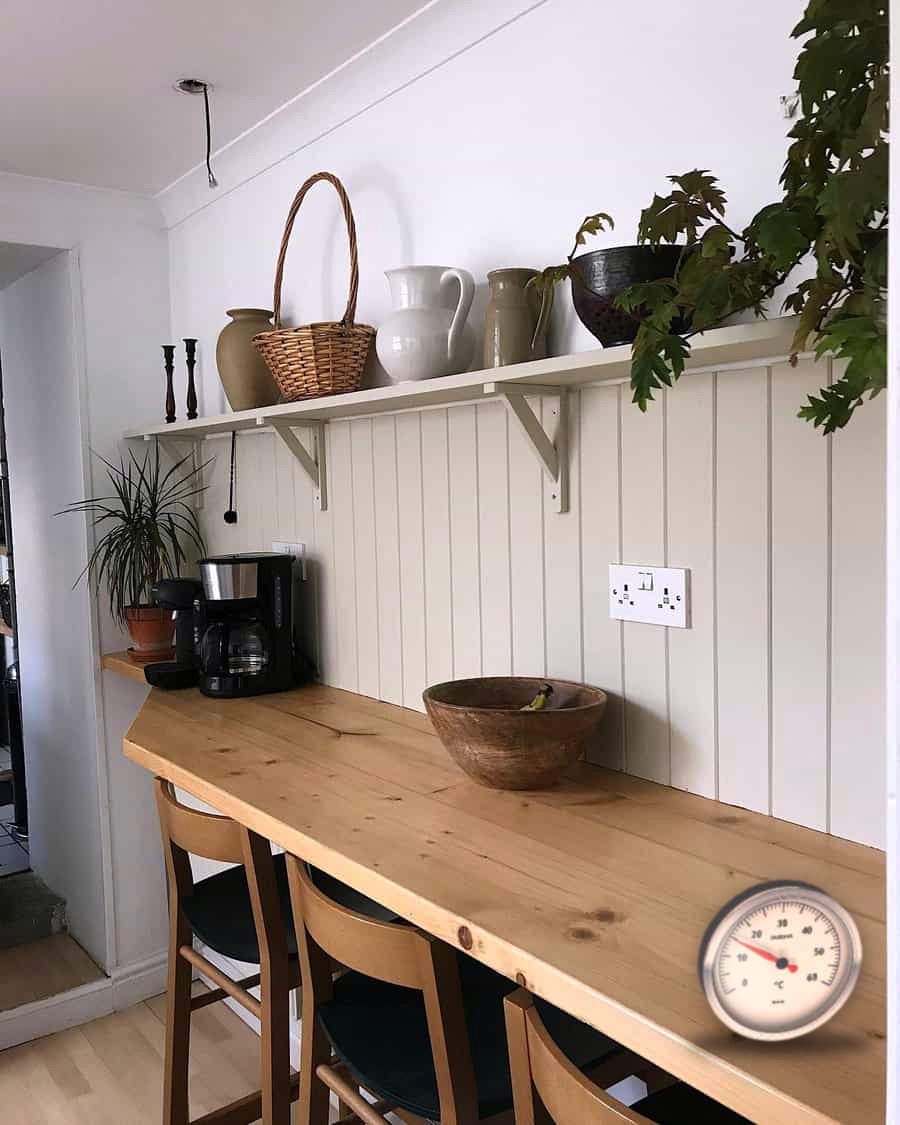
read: **15** °C
